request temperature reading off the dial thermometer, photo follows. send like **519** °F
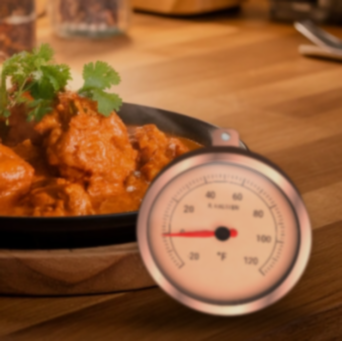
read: **0** °F
